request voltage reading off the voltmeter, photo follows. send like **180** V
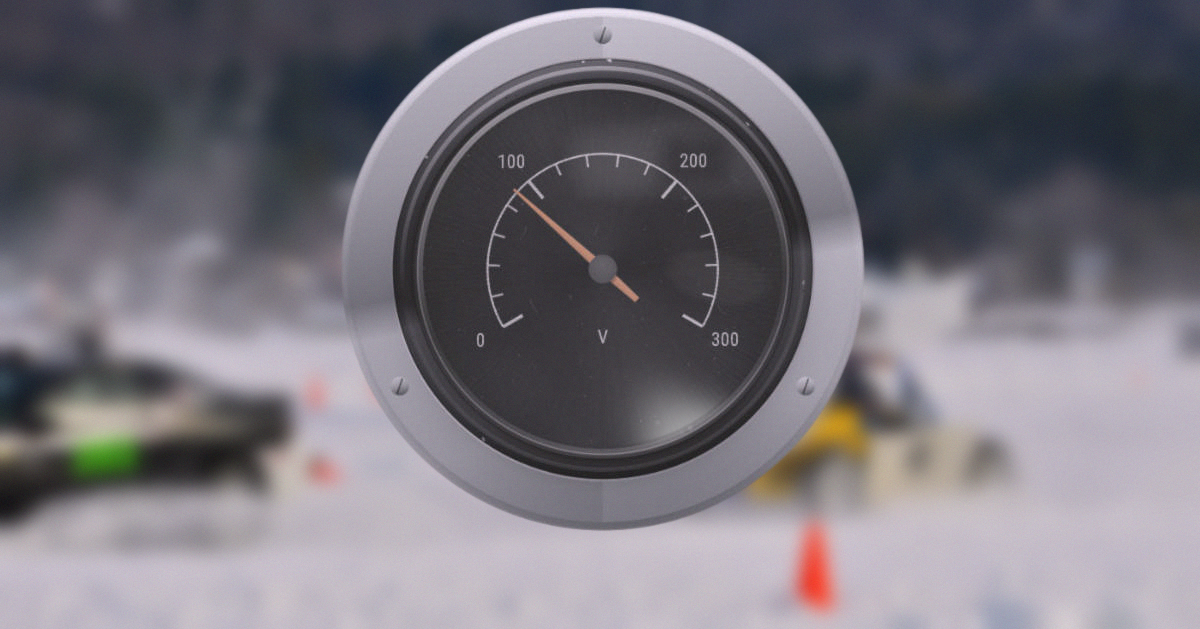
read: **90** V
